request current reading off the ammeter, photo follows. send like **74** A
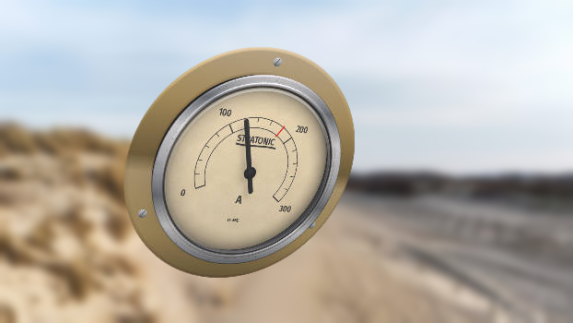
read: **120** A
